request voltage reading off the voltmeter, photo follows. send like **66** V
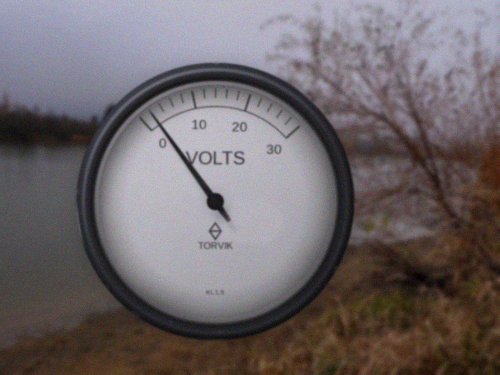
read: **2** V
